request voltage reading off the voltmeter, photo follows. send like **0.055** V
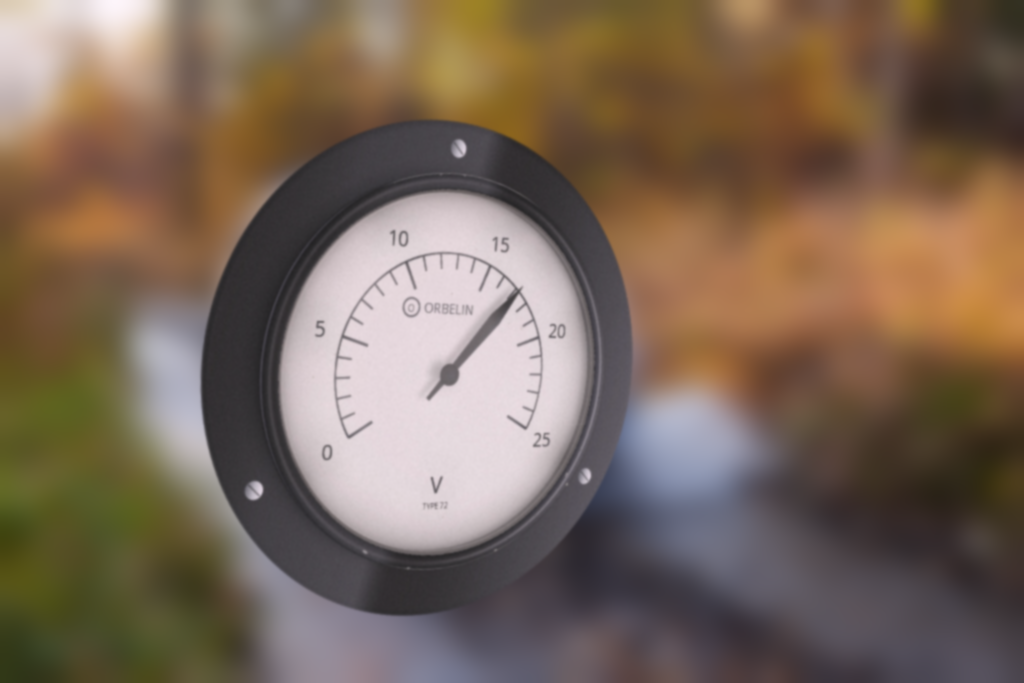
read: **17** V
